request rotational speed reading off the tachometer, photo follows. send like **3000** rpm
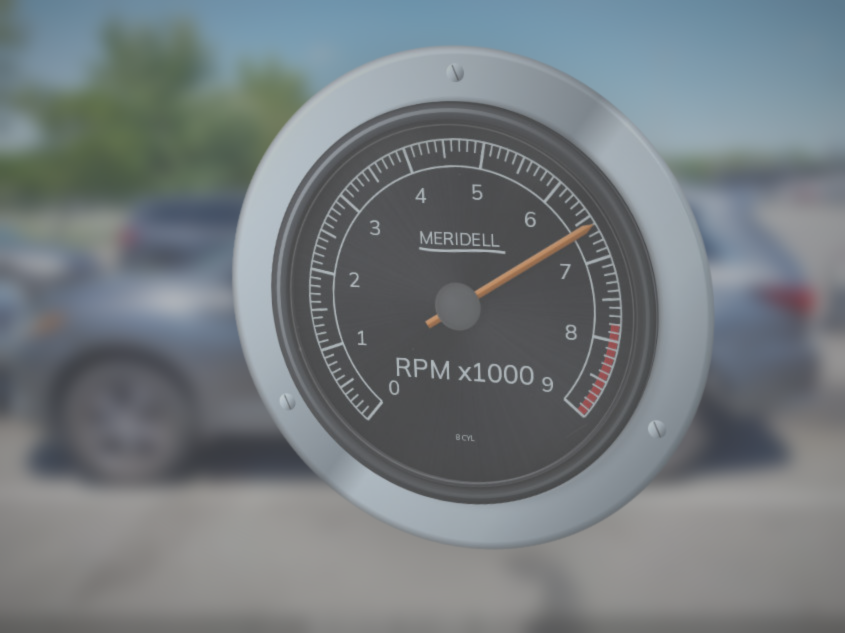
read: **6600** rpm
